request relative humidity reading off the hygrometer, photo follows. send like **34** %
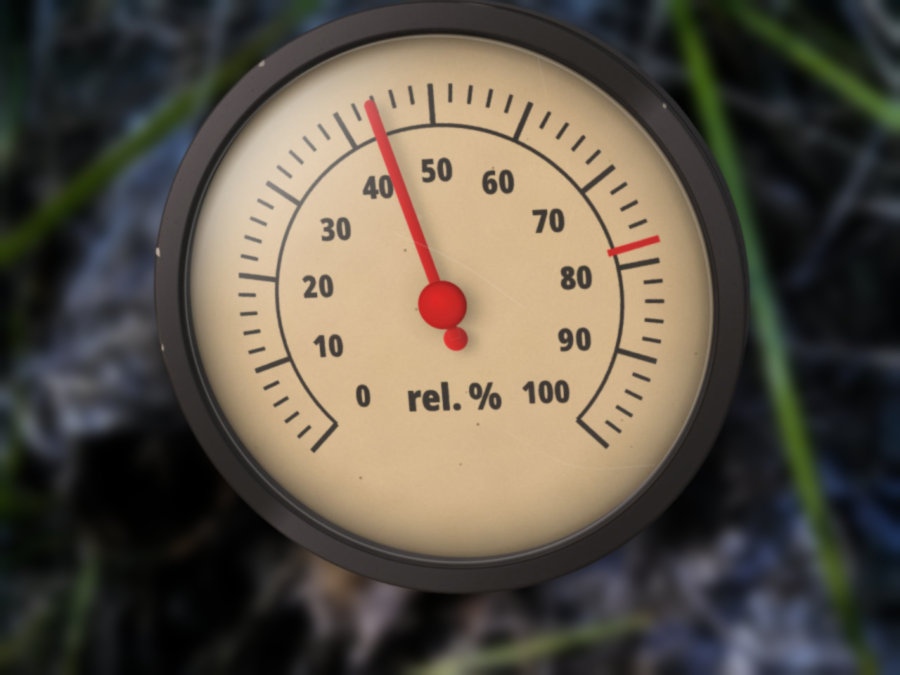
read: **44** %
